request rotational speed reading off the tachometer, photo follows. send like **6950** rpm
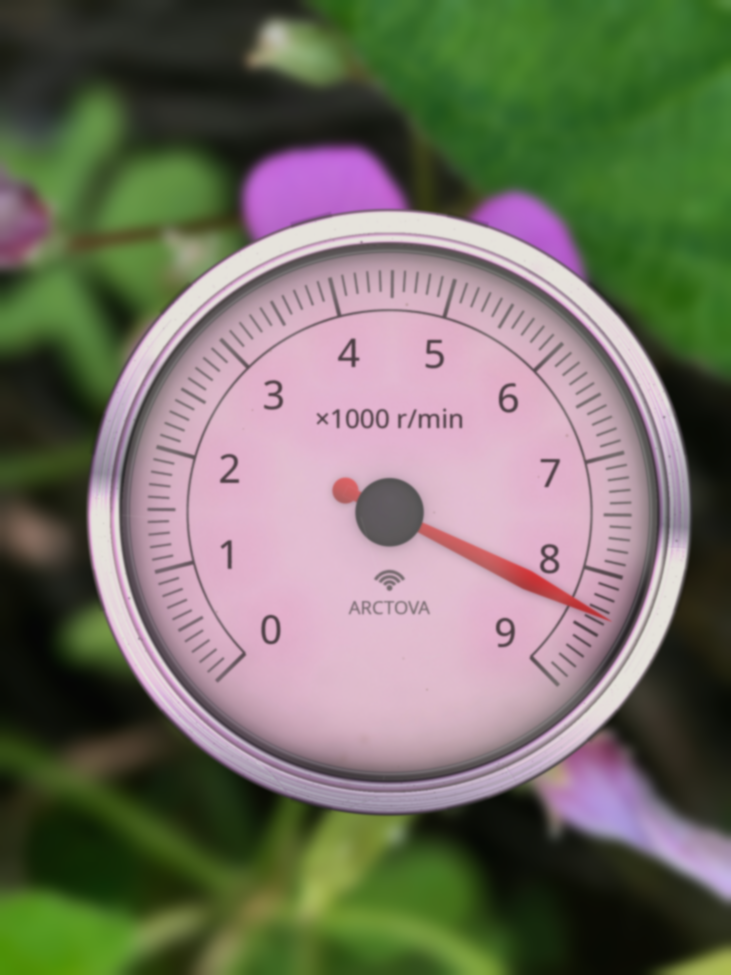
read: **8350** rpm
